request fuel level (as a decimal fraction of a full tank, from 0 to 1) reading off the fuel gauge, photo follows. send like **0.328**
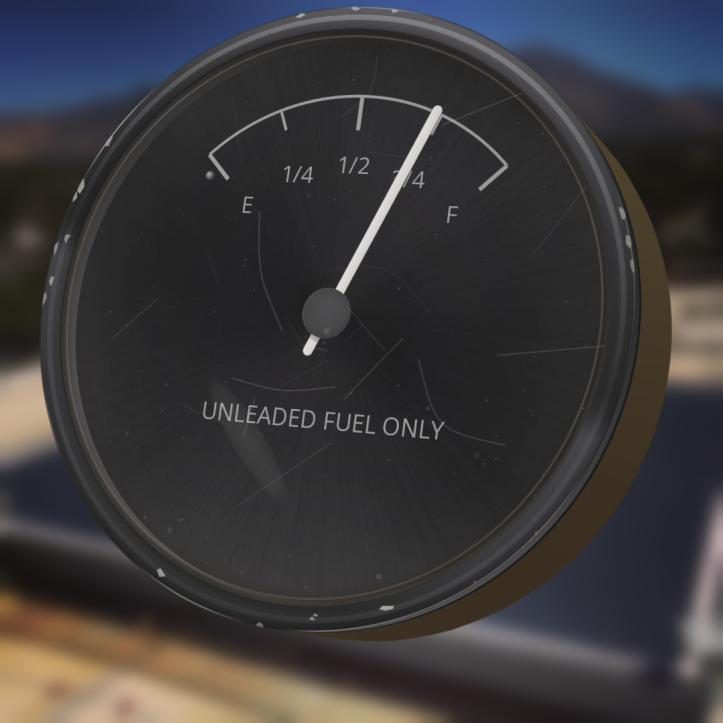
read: **0.75**
